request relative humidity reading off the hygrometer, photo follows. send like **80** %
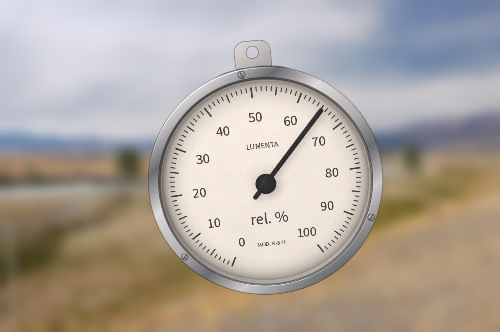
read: **65** %
